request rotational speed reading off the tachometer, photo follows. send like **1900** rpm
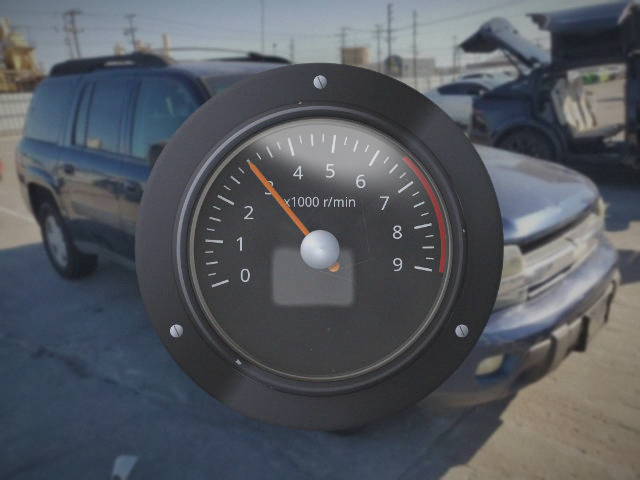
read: **3000** rpm
